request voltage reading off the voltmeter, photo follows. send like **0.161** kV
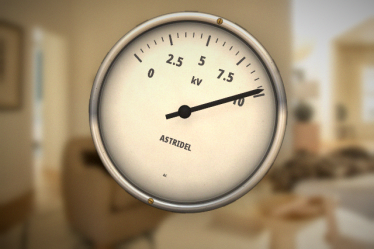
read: **9.75** kV
